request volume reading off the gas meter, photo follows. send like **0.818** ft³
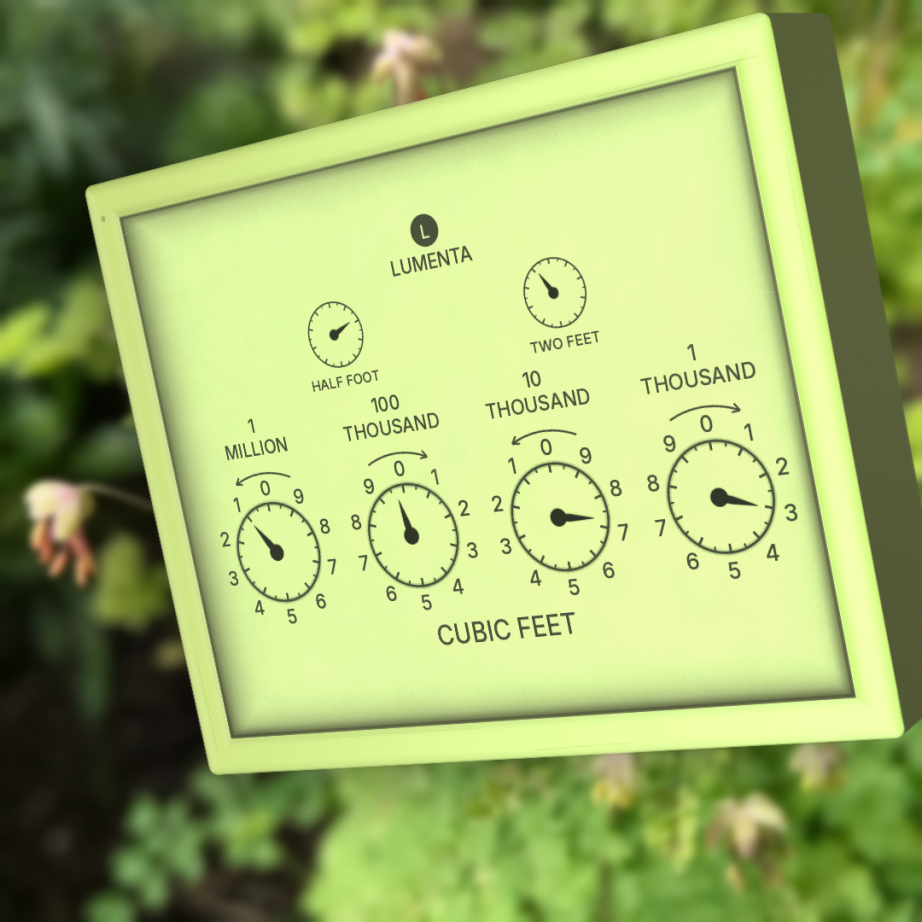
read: **97300** ft³
